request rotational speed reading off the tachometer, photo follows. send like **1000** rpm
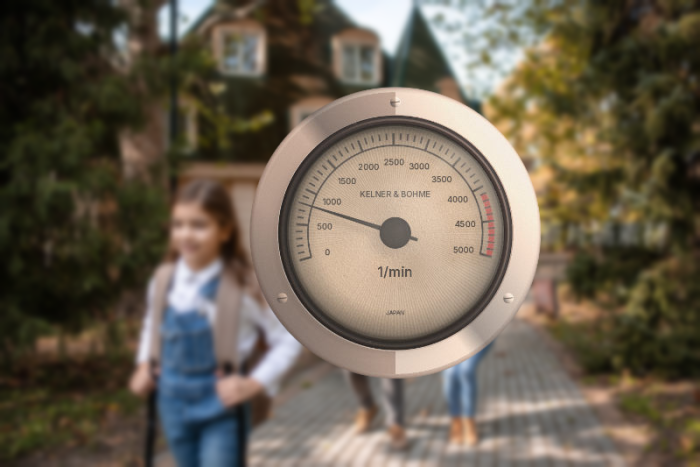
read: **800** rpm
